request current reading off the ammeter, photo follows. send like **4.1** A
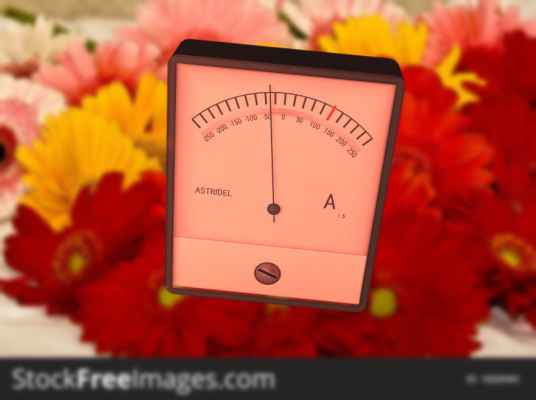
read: **-37.5** A
